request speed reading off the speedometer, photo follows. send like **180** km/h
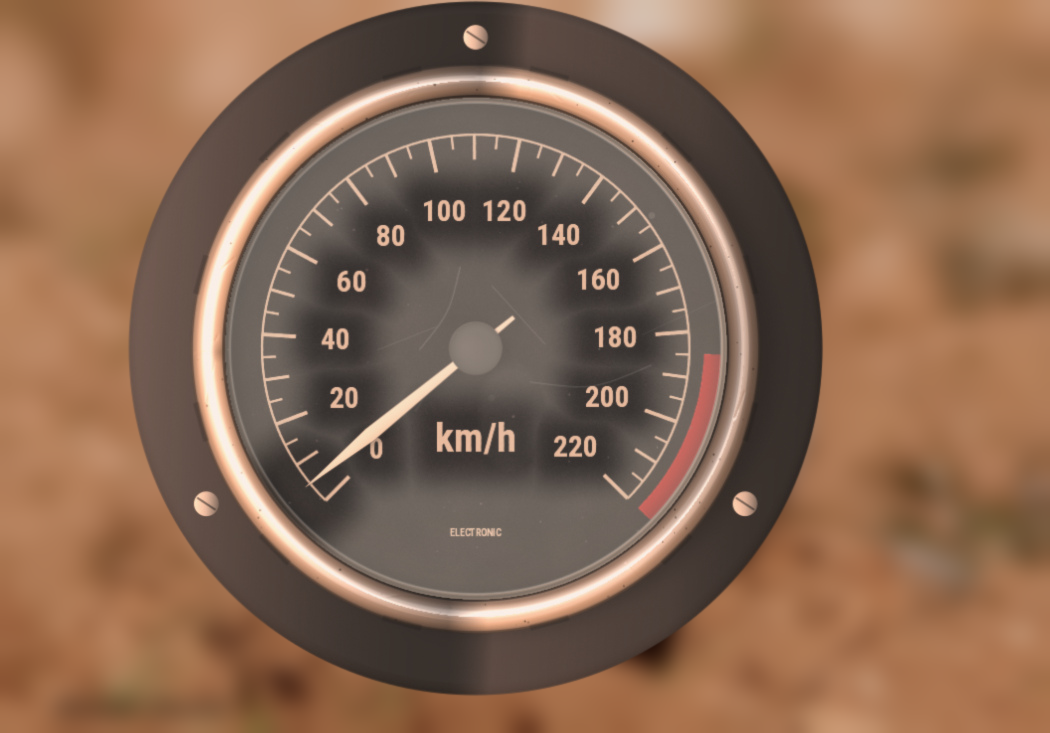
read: **5** km/h
